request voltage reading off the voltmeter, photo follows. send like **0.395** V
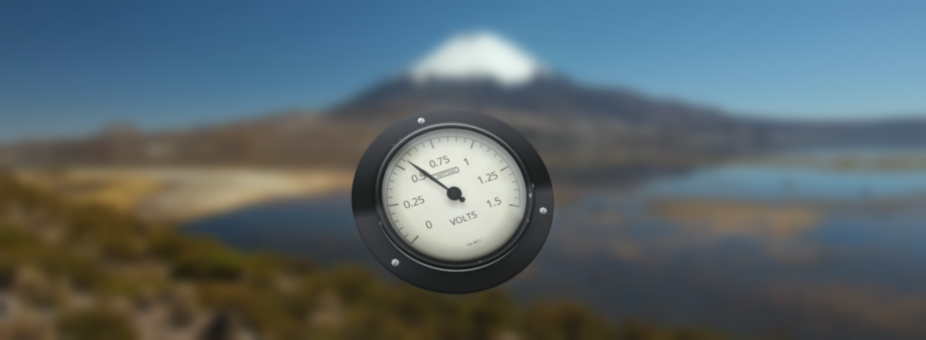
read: **0.55** V
